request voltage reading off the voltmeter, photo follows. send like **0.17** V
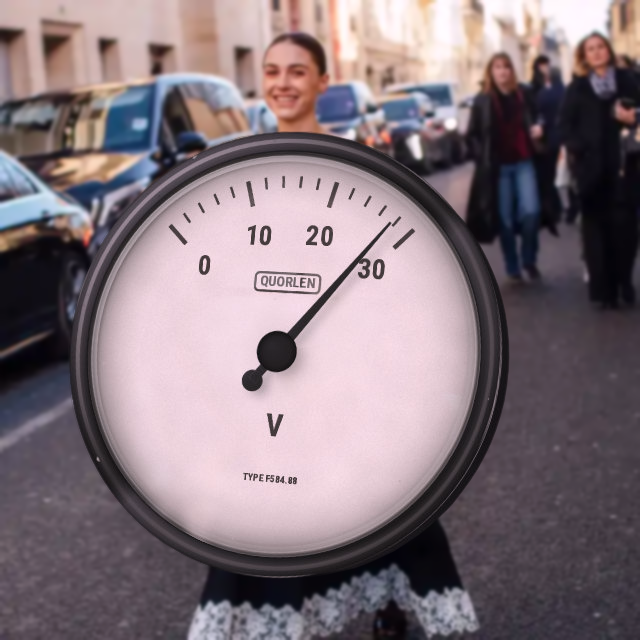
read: **28** V
